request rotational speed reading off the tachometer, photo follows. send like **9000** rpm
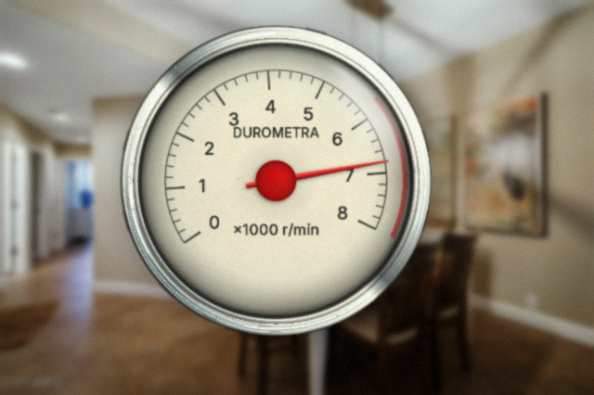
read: **6800** rpm
